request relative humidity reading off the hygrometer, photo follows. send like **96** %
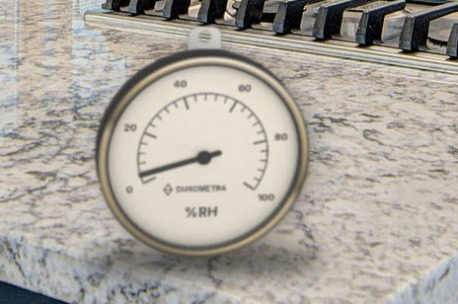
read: **4** %
